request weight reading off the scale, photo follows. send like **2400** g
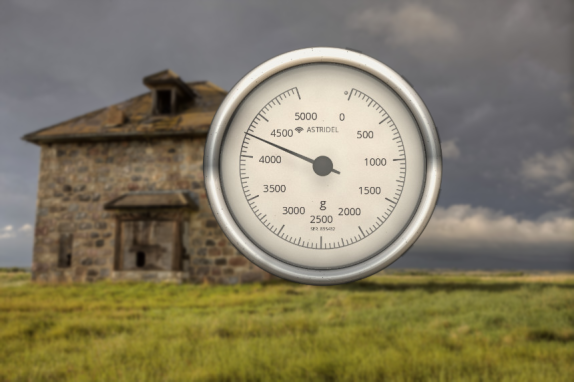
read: **4250** g
